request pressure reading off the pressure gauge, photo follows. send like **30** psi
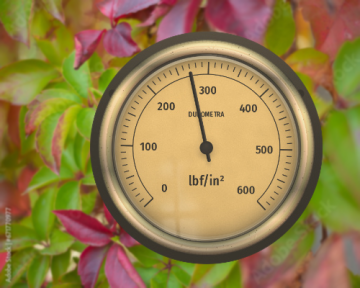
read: **270** psi
